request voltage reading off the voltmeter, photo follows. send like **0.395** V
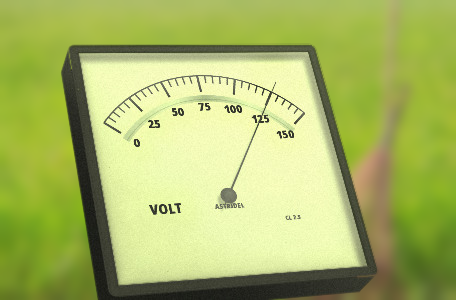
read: **125** V
